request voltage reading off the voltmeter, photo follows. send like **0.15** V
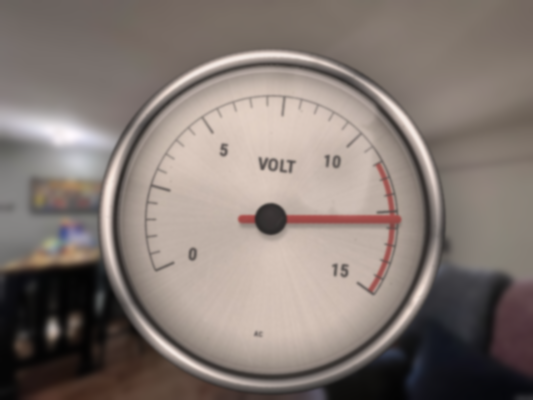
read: **12.75** V
